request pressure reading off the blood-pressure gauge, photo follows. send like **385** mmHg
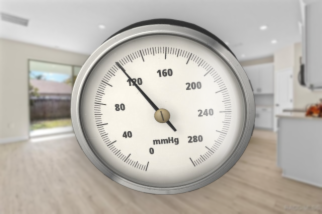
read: **120** mmHg
